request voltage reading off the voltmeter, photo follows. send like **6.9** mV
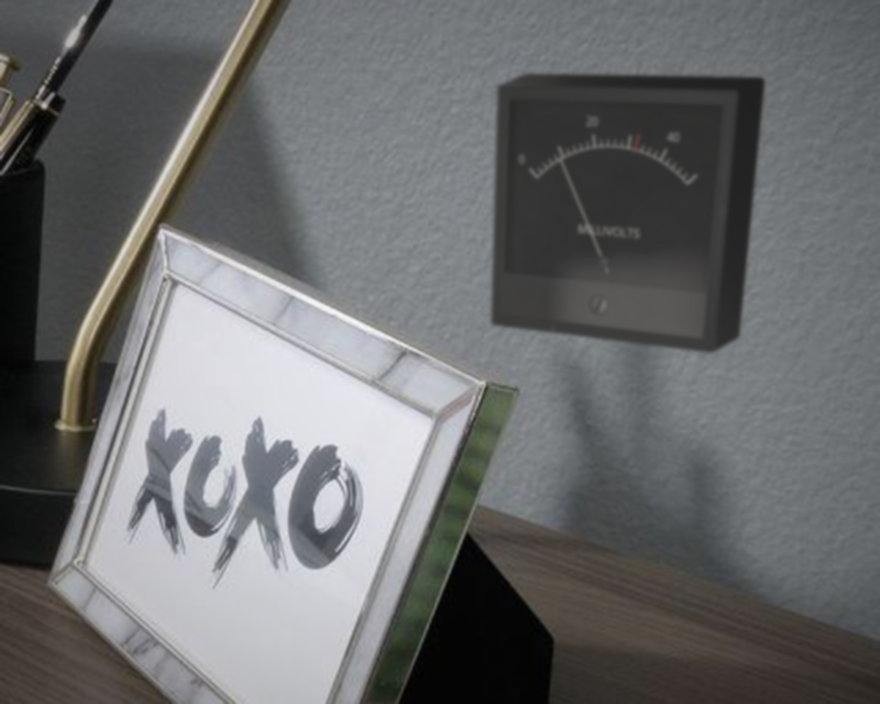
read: **10** mV
